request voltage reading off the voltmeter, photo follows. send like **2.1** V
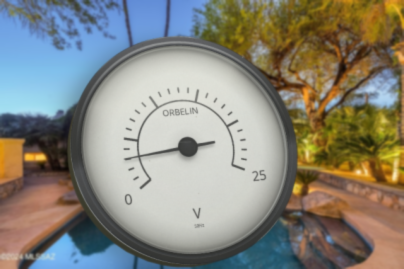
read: **3** V
